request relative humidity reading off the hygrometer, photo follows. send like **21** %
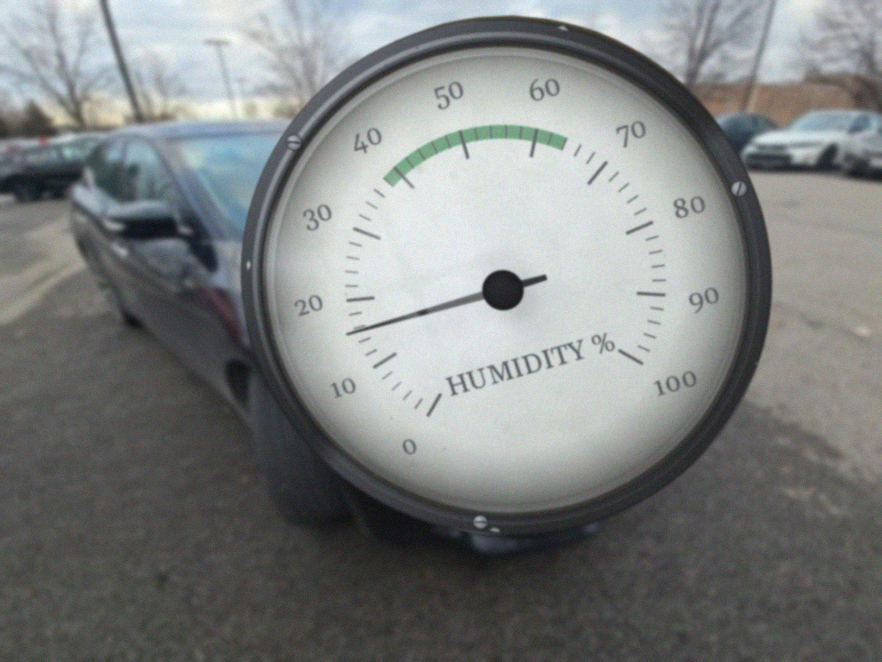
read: **16** %
